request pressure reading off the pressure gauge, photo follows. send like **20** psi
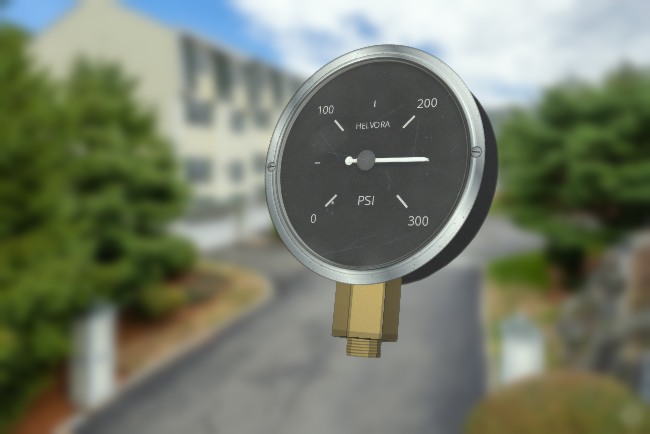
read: **250** psi
